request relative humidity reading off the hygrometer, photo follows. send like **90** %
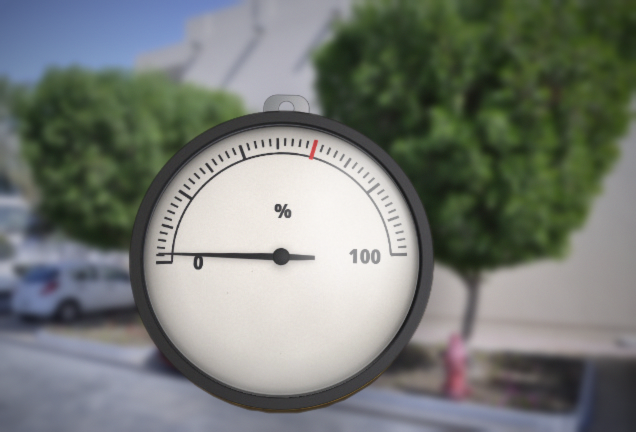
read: **2** %
